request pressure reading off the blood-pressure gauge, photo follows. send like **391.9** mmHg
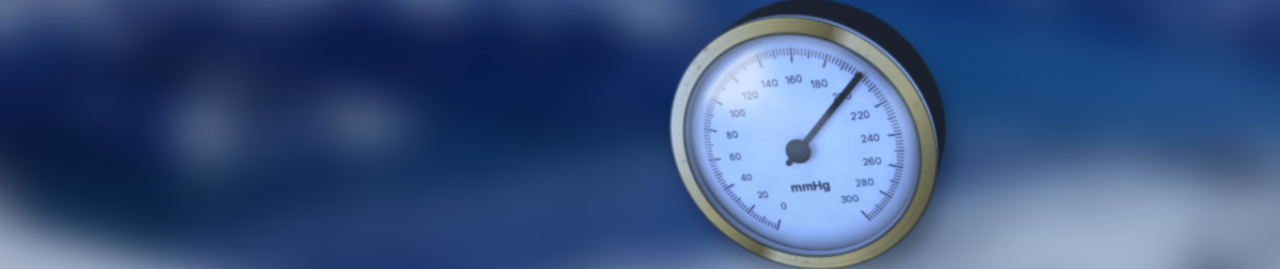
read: **200** mmHg
